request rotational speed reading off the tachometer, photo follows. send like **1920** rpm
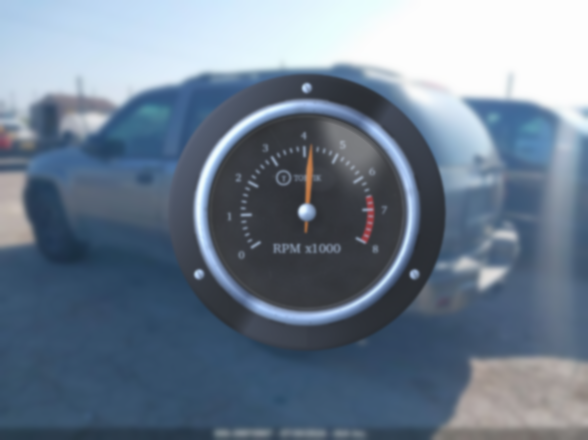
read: **4200** rpm
